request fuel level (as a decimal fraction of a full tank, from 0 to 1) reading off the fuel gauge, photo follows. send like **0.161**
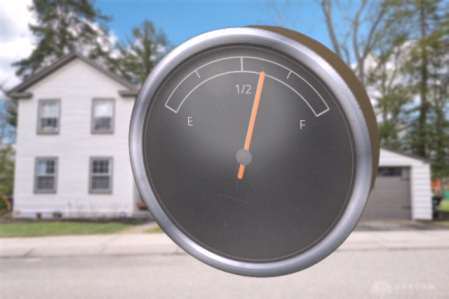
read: **0.625**
